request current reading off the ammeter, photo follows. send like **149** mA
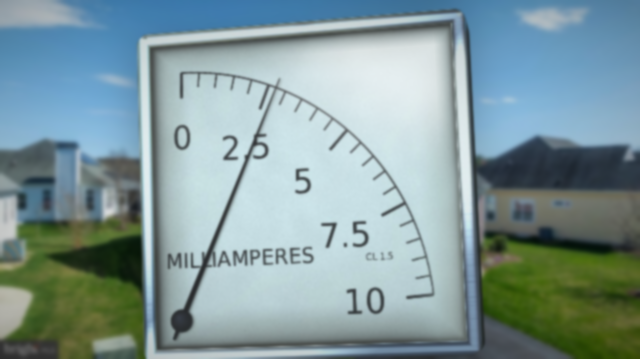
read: **2.75** mA
